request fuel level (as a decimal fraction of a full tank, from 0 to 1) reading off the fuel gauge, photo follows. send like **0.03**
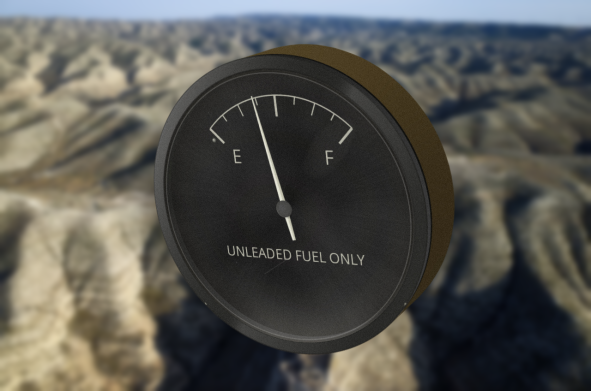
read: **0.375**
